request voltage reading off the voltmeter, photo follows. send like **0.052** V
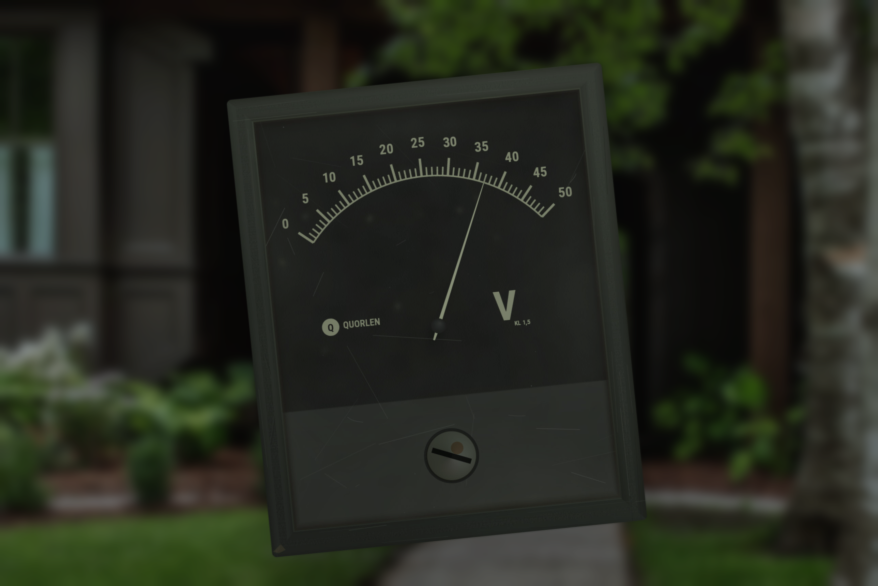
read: **37** V
